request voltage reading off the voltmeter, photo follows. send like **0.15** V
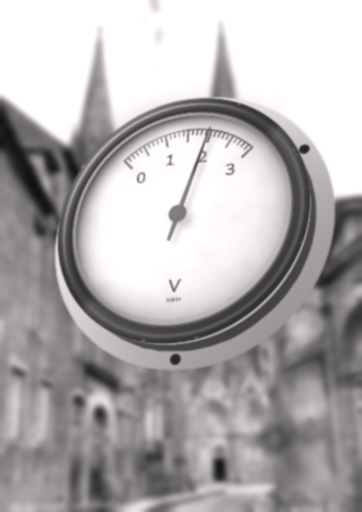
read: **2** V
